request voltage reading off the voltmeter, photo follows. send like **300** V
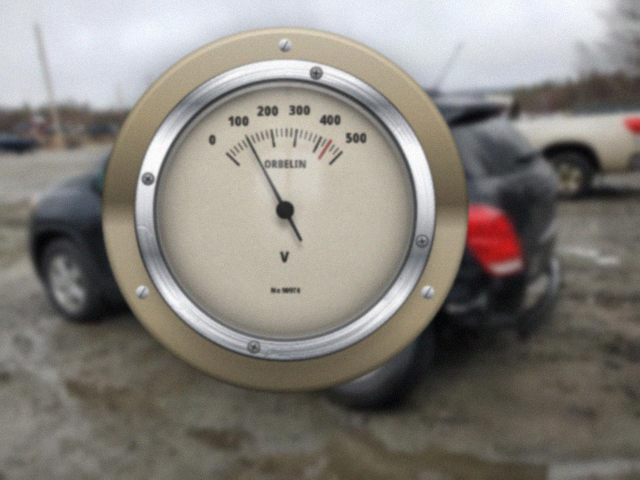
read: **100** V
